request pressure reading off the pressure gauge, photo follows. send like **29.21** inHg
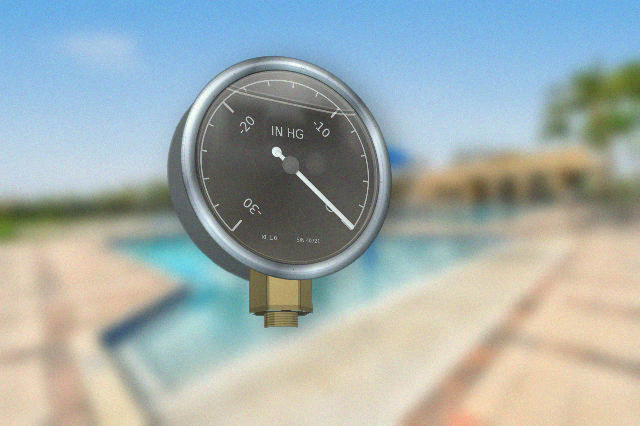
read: **0** inHg
